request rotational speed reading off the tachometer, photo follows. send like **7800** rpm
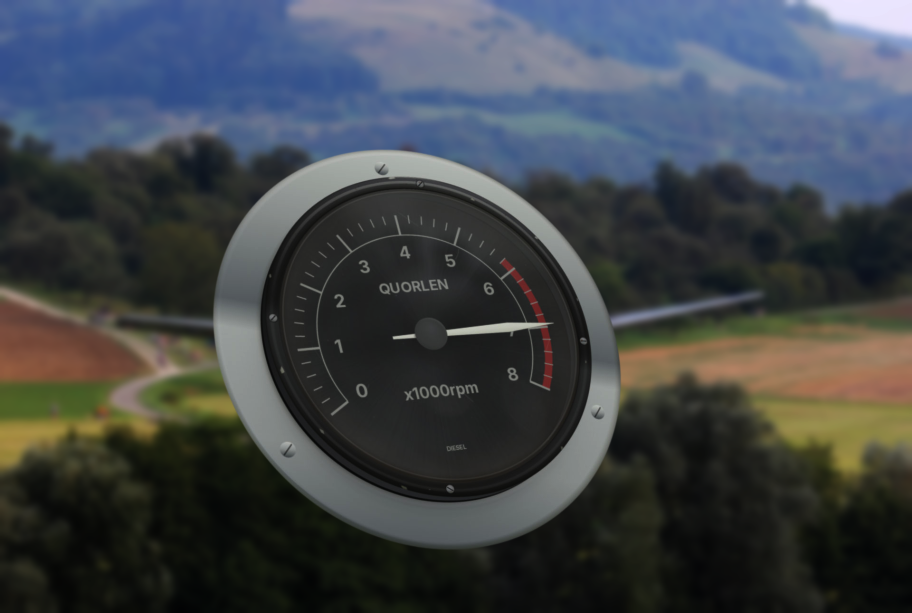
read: **7000** rpm
